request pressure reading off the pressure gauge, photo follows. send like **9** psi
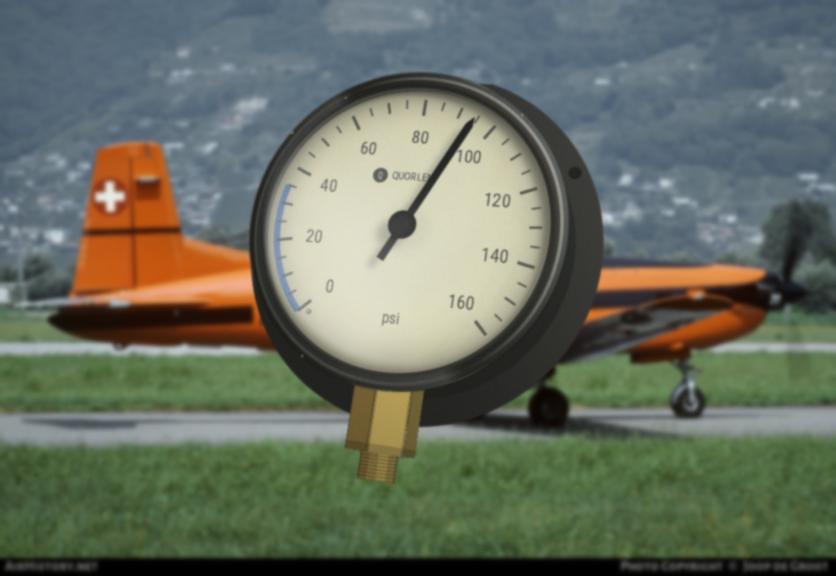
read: **95** psi
